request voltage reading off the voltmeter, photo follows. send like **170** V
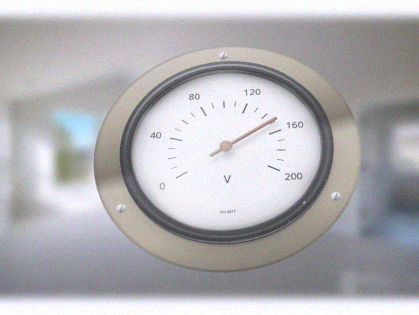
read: **150** V
